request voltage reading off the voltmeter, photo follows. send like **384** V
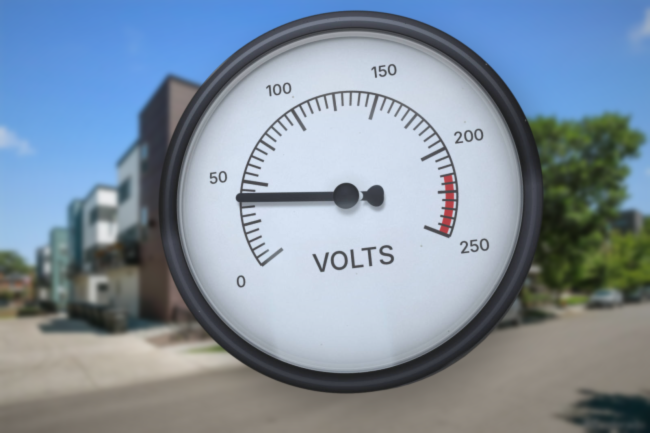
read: **40** V
